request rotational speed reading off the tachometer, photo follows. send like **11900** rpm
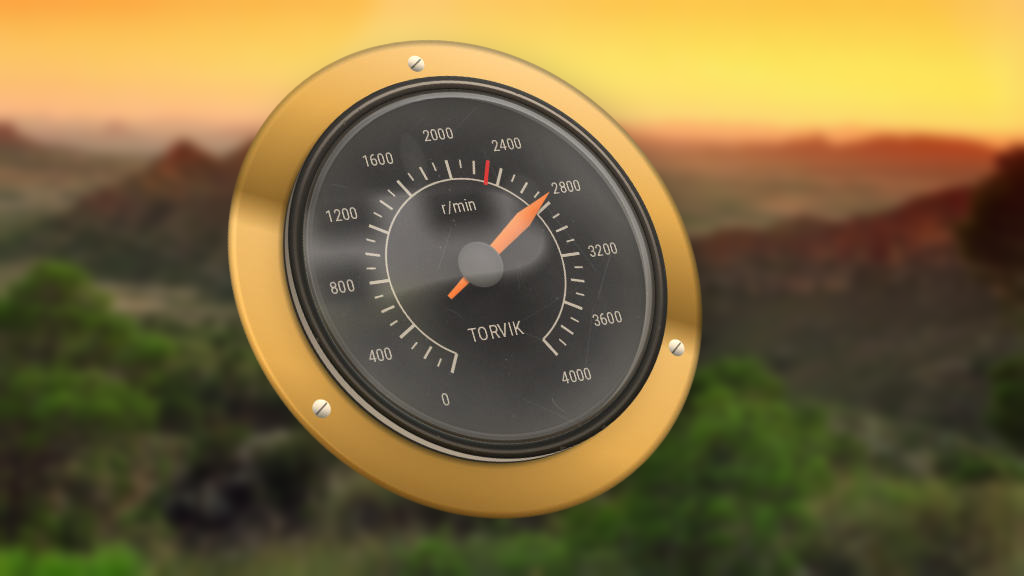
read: **2750** rpm
